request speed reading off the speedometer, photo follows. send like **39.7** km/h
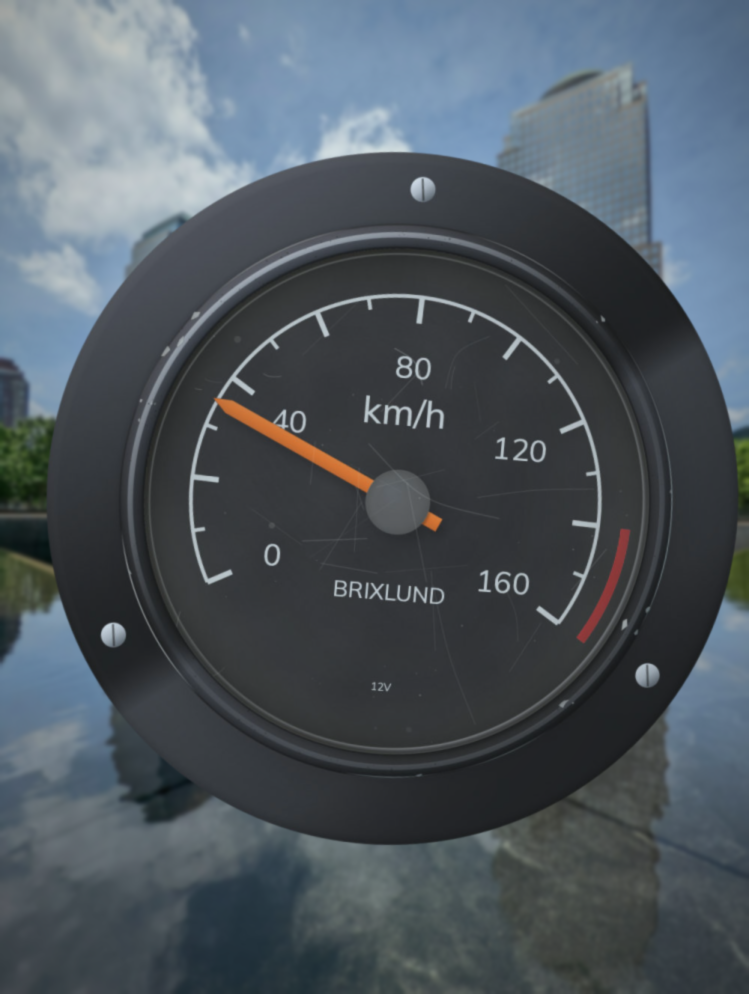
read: **35** km/h
